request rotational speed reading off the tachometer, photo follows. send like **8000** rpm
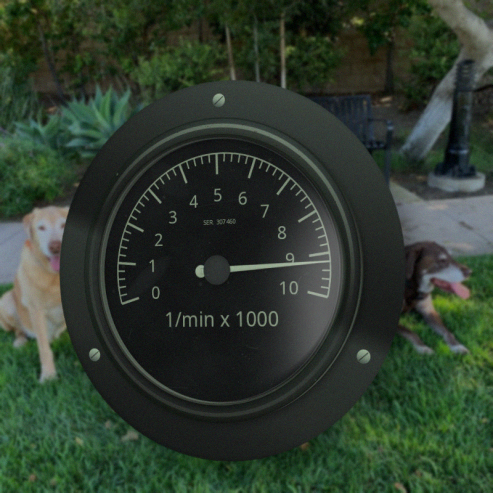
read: **9200** rpm
